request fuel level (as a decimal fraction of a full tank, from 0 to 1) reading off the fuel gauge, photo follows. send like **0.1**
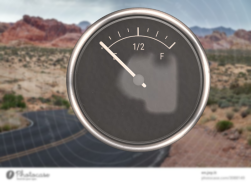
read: **0**
